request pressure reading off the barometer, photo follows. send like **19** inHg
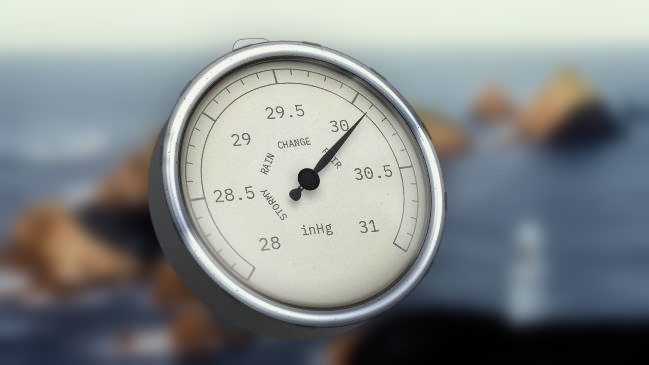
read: **30.1** inHg
